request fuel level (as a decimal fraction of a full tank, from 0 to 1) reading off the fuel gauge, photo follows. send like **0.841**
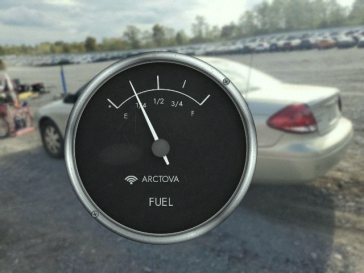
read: **0.25**
